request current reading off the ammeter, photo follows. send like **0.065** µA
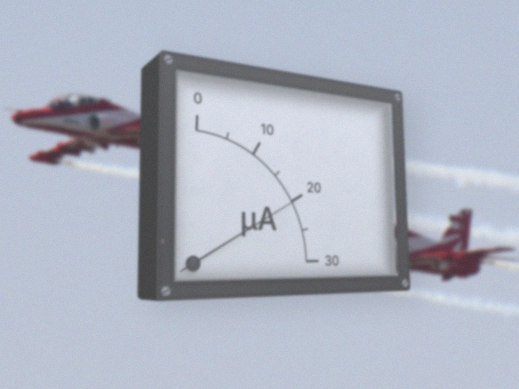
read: **20** µA
